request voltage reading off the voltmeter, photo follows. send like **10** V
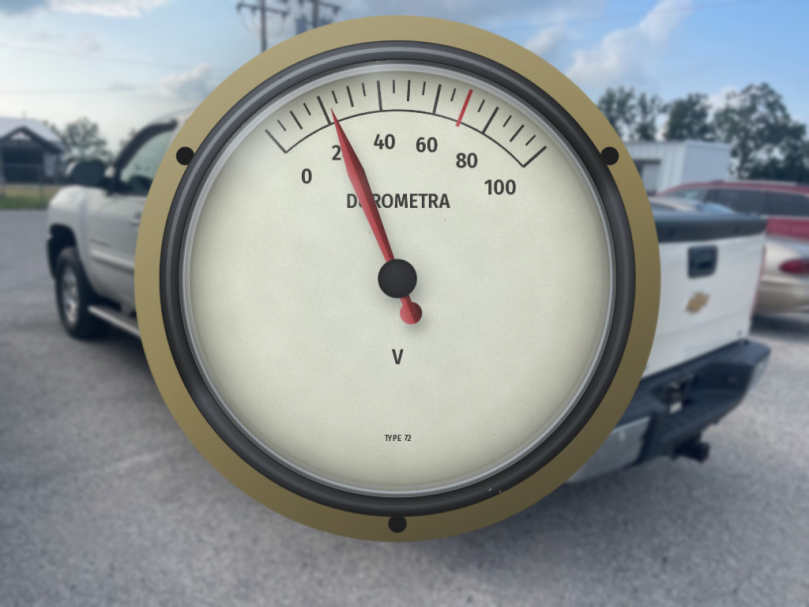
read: **22.5** V
